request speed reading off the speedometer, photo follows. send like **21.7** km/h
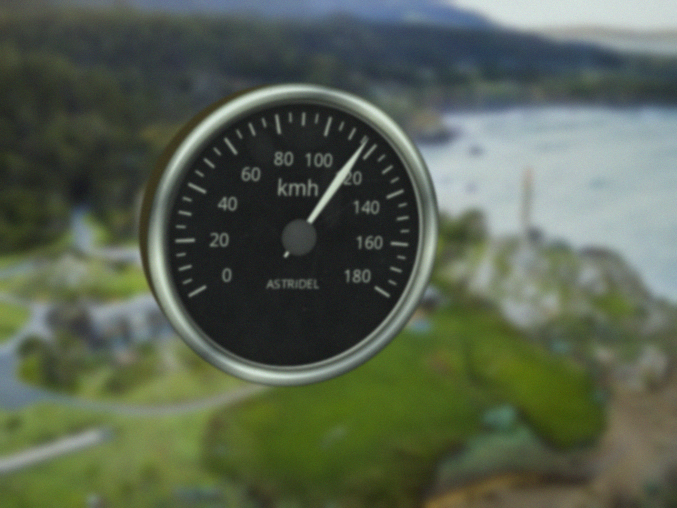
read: **115** km/h
